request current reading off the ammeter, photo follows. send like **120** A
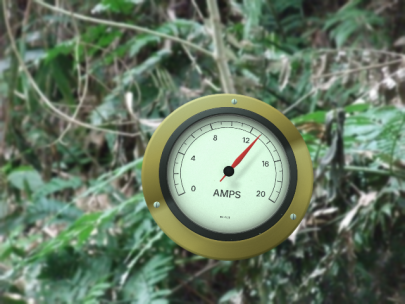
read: **13** A
